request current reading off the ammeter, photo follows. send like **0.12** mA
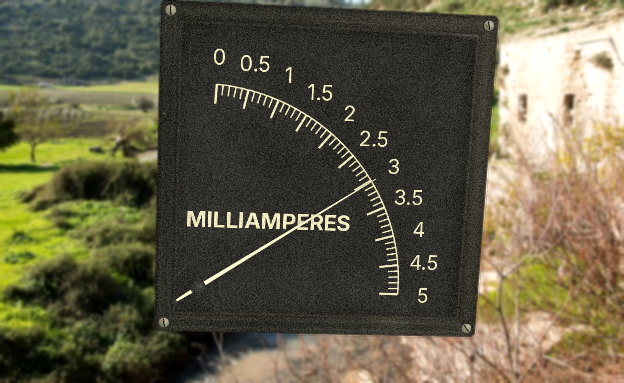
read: **3** mA
